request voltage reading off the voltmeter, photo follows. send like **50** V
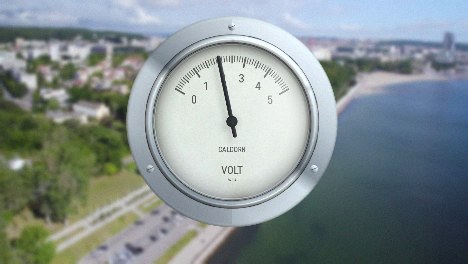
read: **2** V
